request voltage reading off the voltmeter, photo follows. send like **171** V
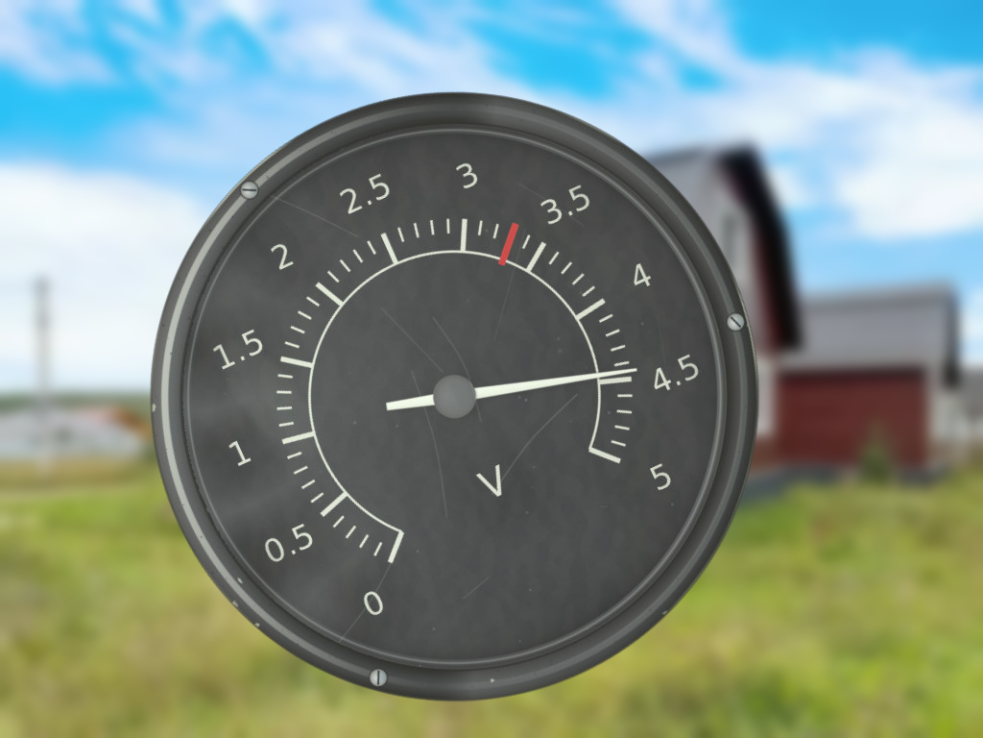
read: **4.45** V
